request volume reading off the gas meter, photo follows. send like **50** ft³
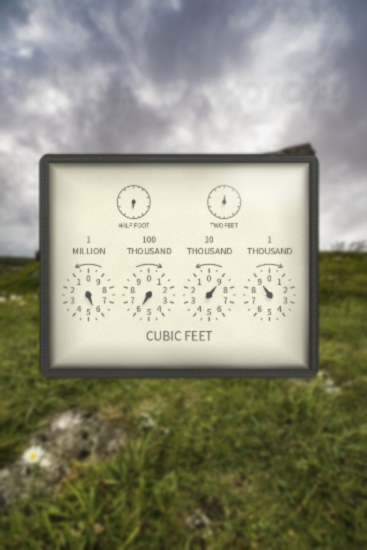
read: **558900** ft³
